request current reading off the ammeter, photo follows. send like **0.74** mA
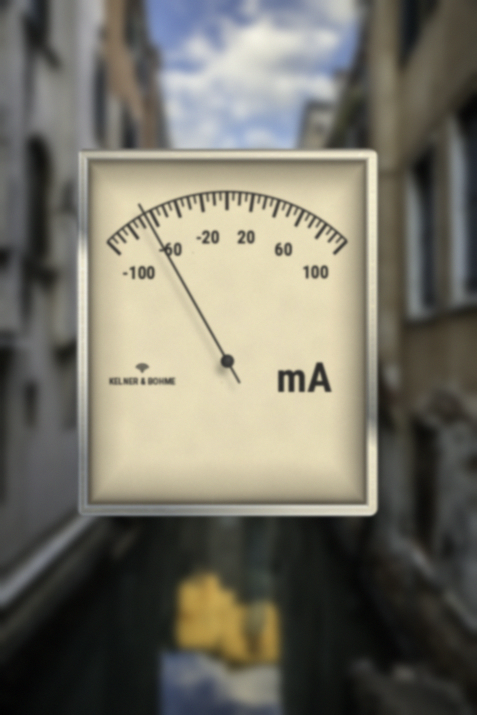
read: **-65** mA
